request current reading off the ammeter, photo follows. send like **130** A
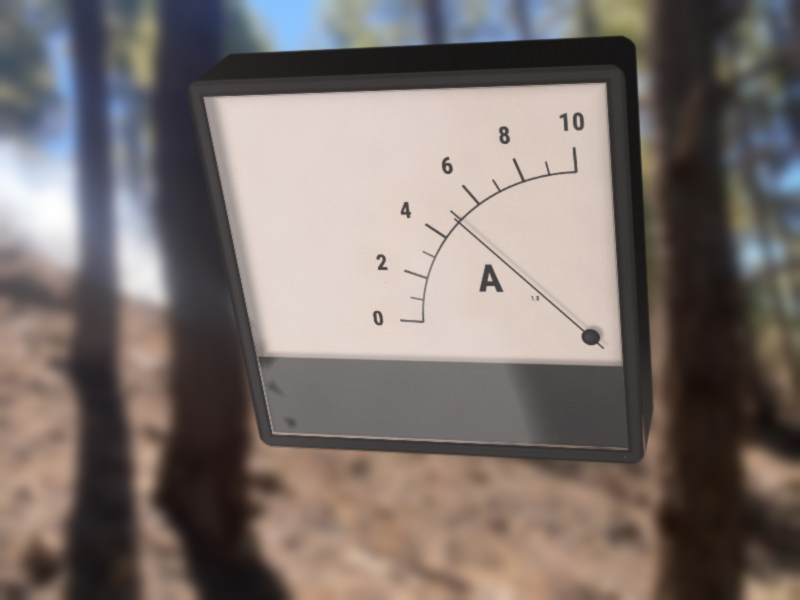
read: **5** A
